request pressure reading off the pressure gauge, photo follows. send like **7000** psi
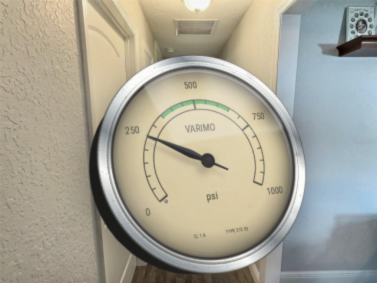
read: **250** psi
